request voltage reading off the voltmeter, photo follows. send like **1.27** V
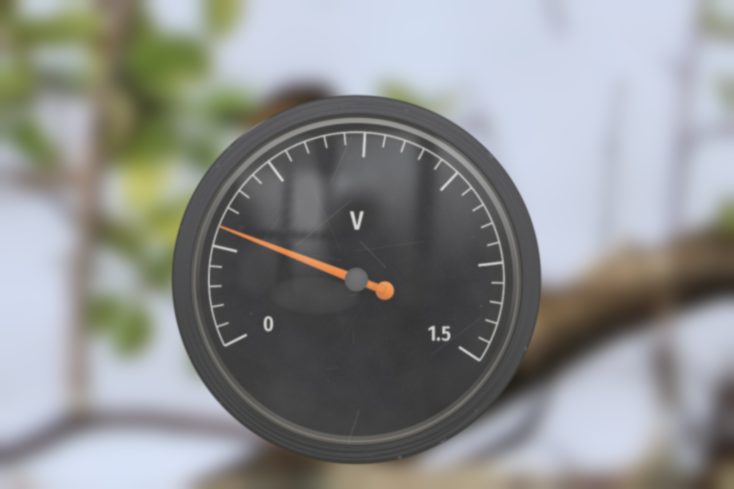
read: **0.3** V
